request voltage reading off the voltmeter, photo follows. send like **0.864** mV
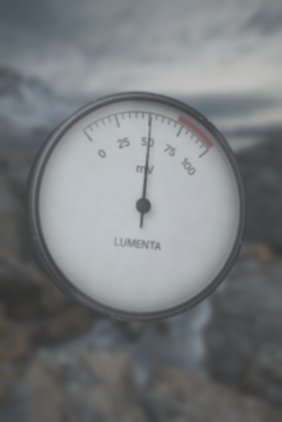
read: **50** mV
